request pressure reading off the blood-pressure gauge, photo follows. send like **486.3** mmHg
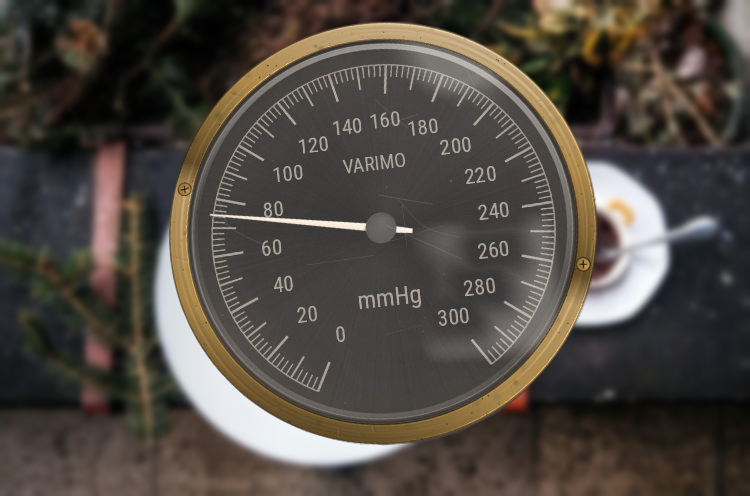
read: **74** mmHg
